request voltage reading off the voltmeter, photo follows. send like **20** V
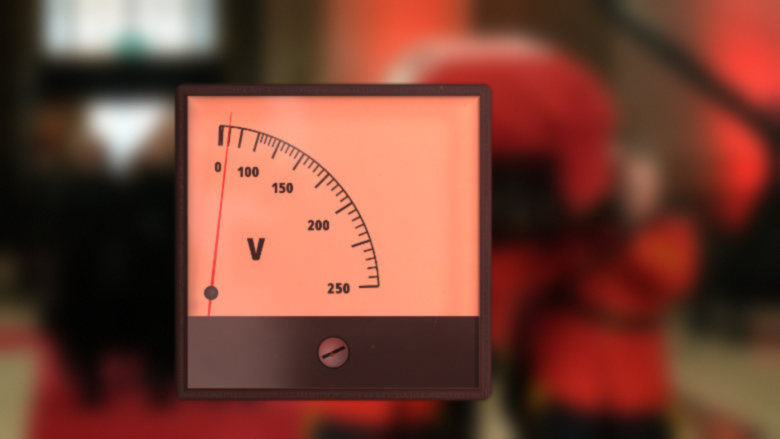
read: **50** V
